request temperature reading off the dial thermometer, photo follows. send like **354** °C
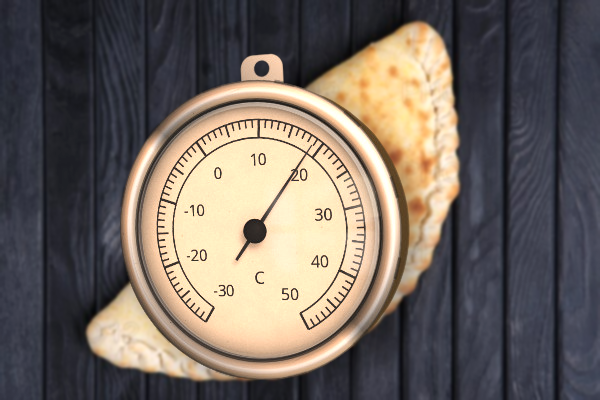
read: **19** °C
